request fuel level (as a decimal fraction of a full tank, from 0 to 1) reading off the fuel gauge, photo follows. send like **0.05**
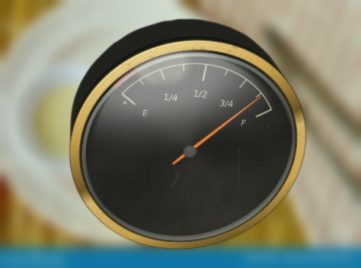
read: **0.875**
